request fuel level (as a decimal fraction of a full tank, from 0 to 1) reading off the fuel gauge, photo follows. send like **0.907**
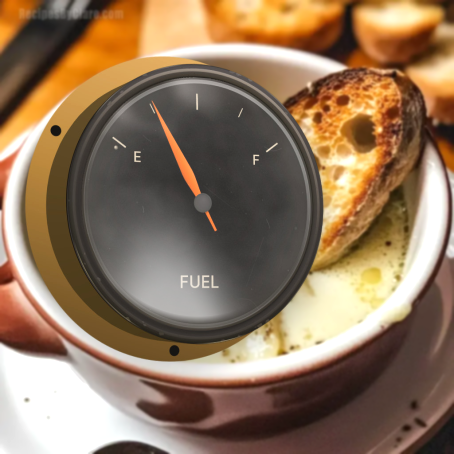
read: **0.25**
